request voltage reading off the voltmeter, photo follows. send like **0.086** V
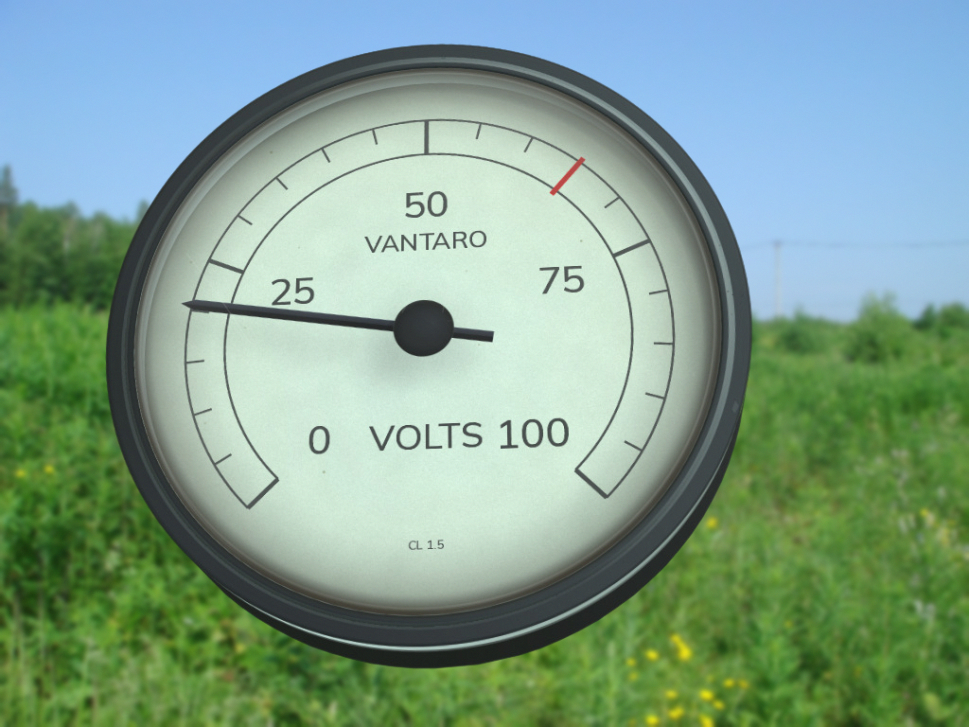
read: **20** V
